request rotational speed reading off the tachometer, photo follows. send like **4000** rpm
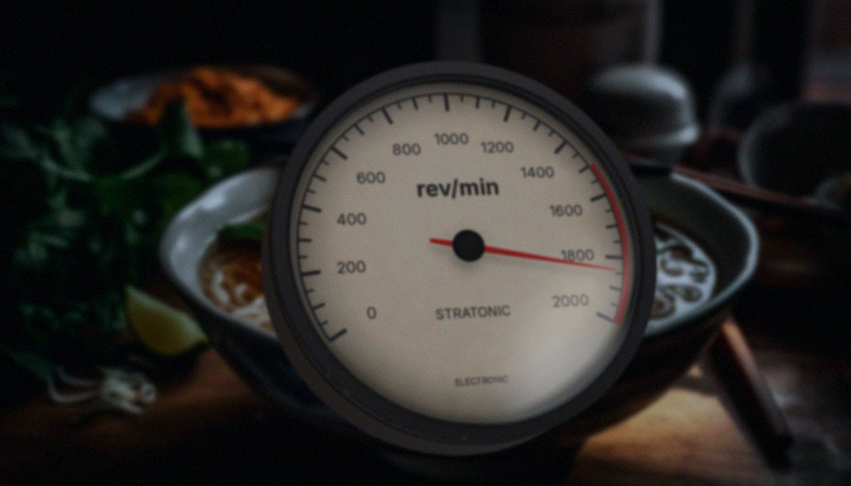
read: **1850** rpm
